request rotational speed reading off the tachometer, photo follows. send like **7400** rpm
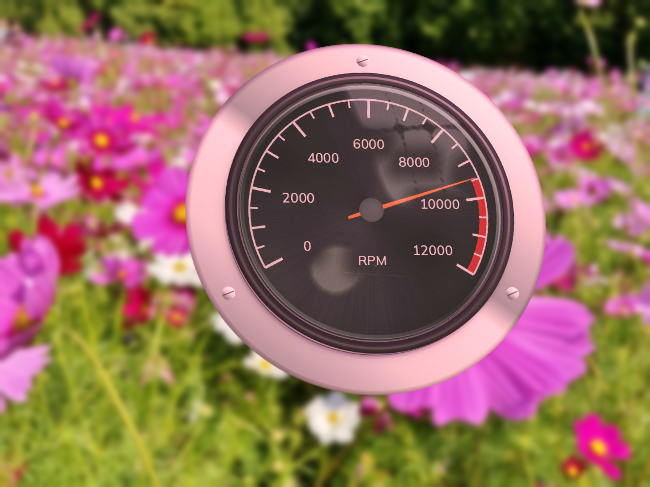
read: **9500** rpm
